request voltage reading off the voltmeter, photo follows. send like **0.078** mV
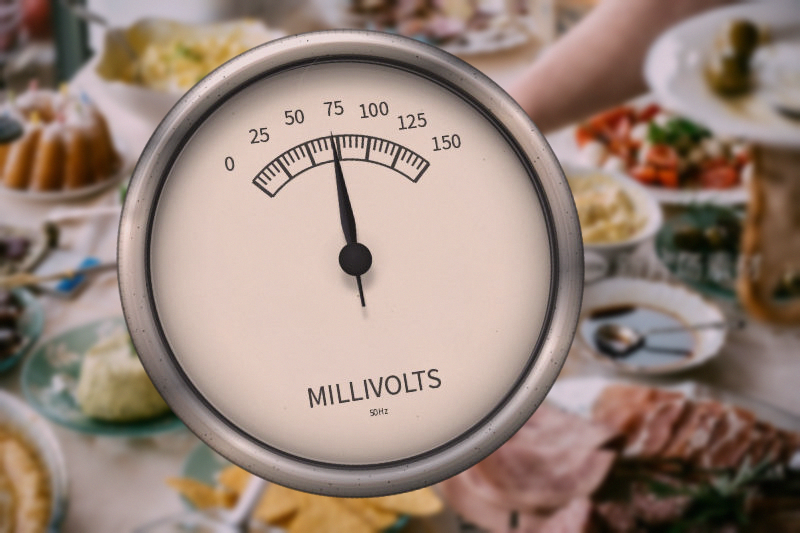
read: **70** mV
